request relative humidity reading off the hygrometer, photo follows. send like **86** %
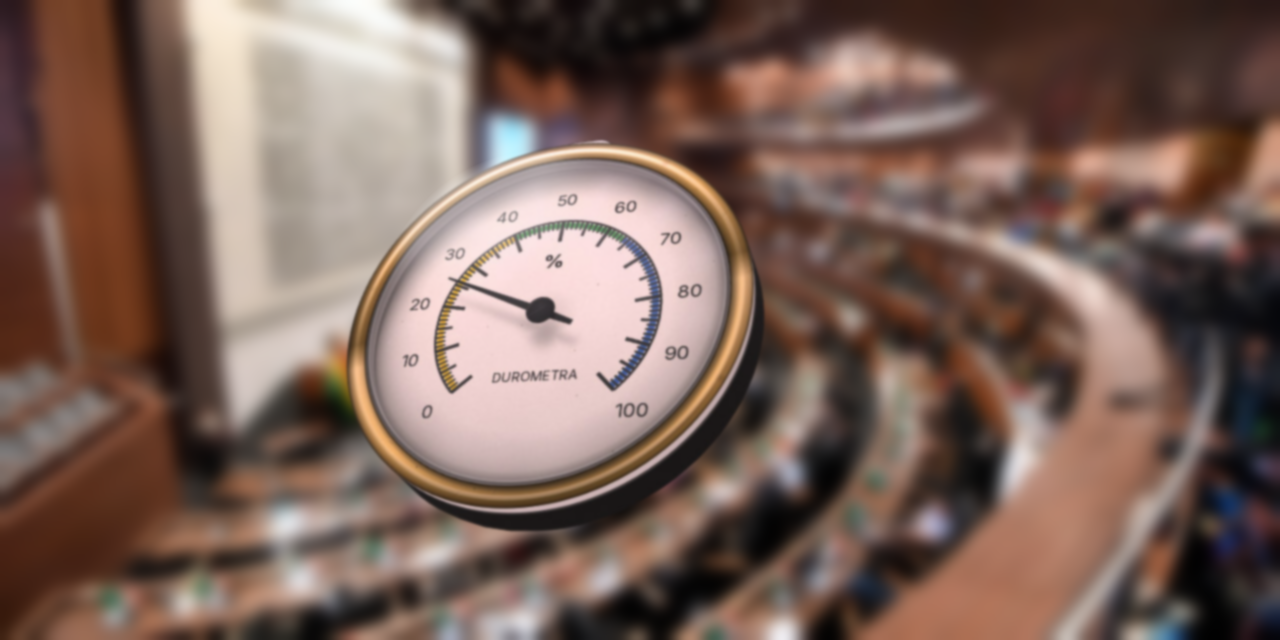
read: **25** %
